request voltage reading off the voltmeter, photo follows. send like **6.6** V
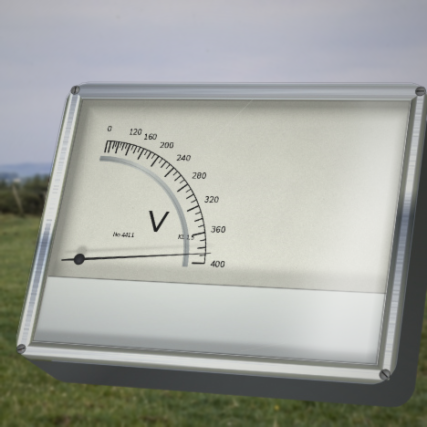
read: **390** V
